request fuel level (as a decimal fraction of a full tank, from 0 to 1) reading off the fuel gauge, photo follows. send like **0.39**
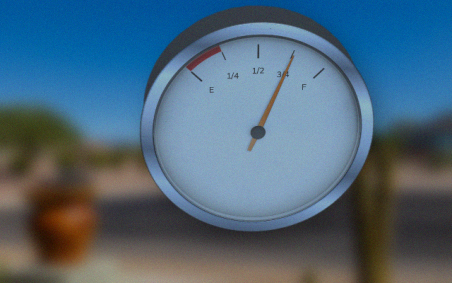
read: **0.75**
